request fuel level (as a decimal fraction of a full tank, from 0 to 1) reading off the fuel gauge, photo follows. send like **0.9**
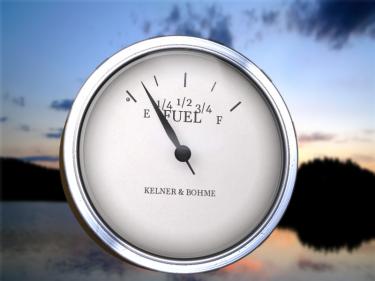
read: **0.125**
